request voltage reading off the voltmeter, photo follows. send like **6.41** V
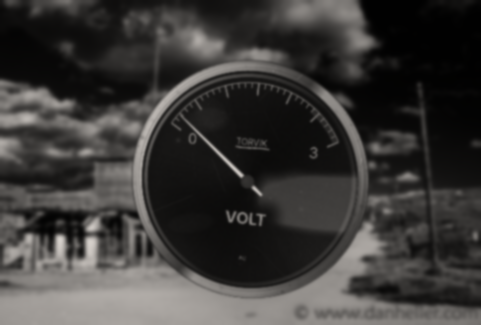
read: **0.2** V
